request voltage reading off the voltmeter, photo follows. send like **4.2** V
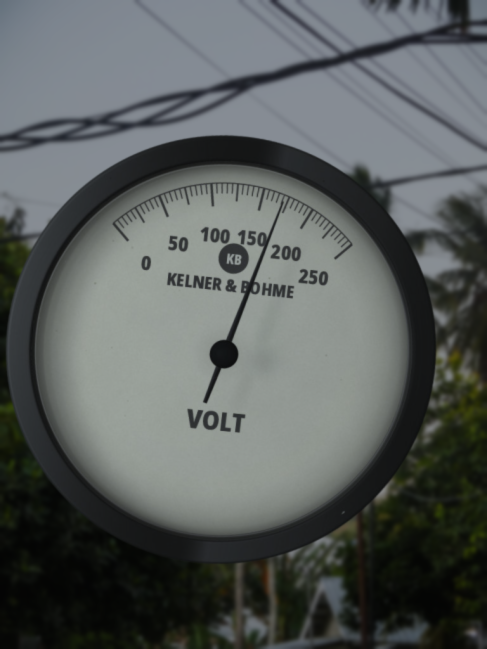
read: **170** V
